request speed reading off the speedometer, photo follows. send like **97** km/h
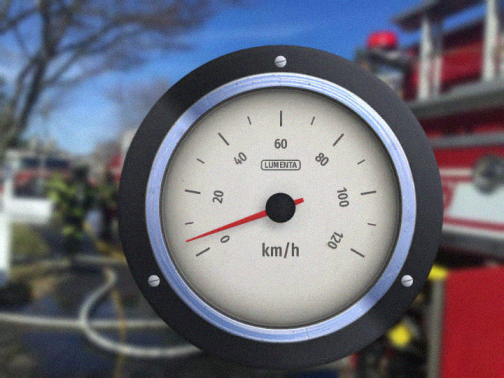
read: **5** km/h
